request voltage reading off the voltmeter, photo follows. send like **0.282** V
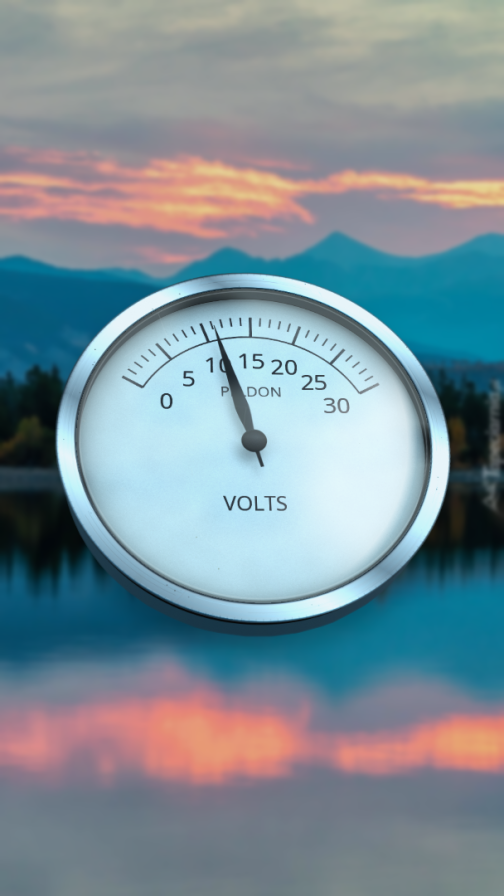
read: **11** V
